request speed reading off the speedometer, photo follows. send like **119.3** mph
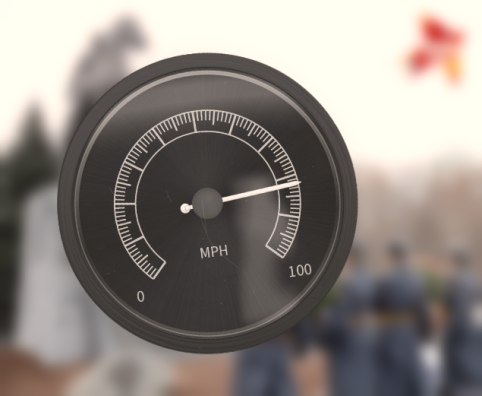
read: **82** mph
